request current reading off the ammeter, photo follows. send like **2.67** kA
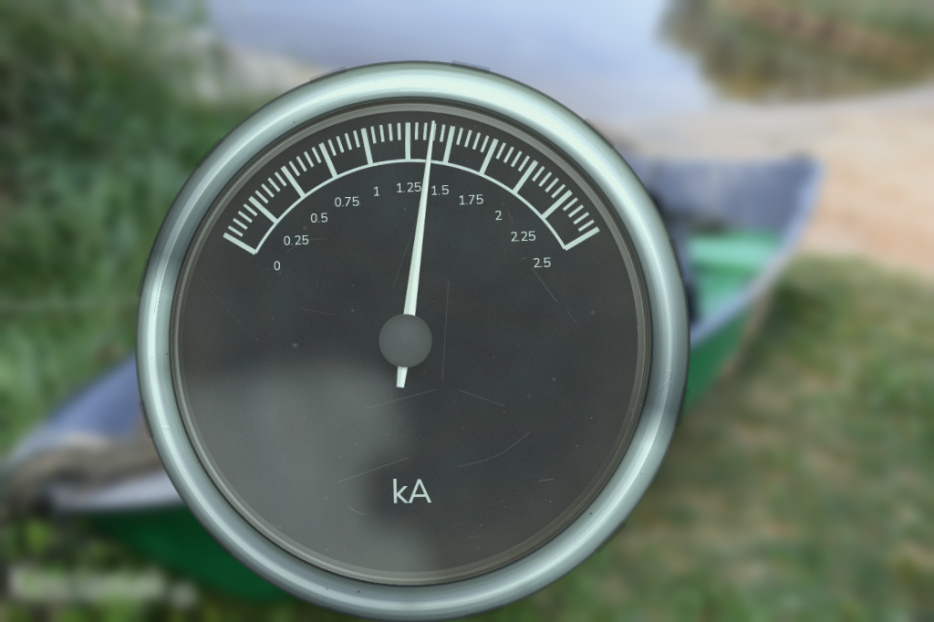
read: **1.4** kA
